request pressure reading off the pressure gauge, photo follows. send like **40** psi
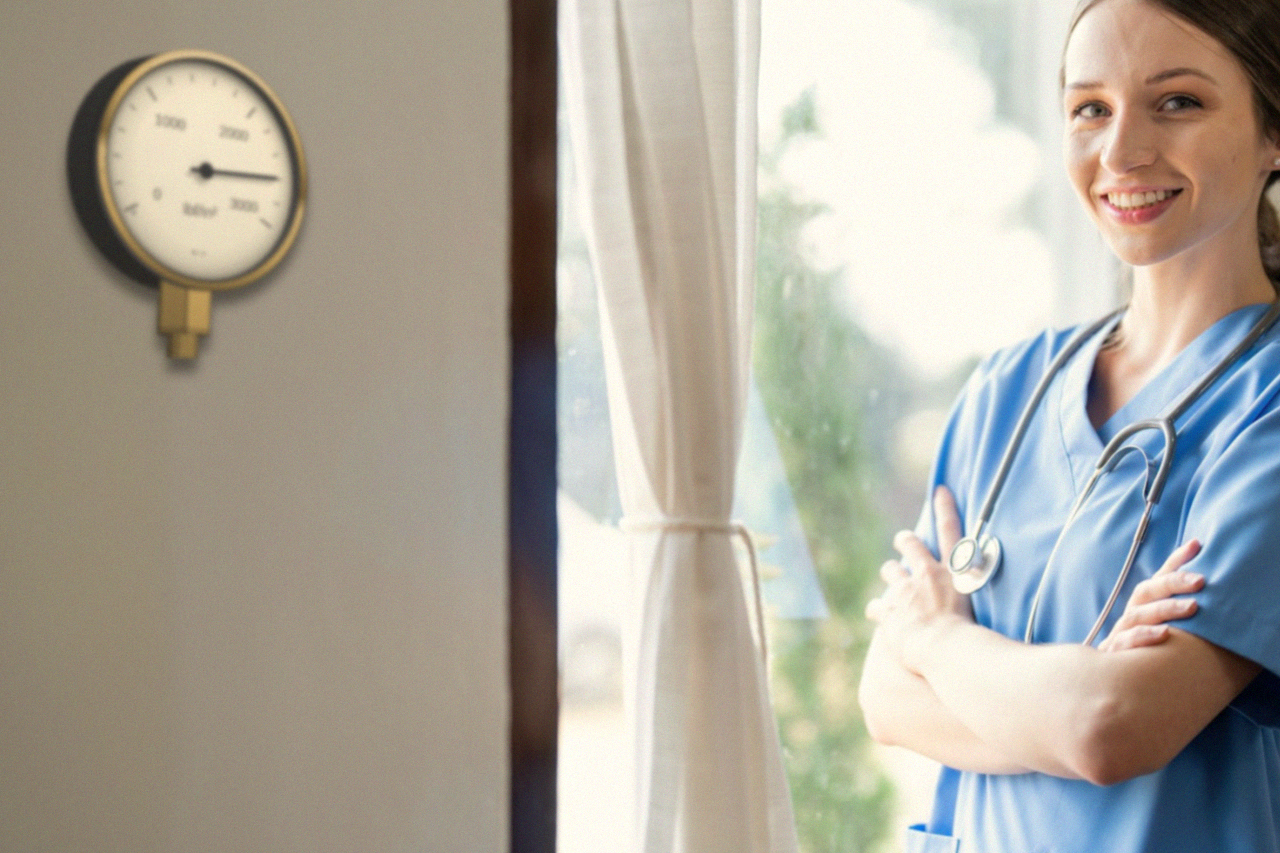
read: **2600** psi
